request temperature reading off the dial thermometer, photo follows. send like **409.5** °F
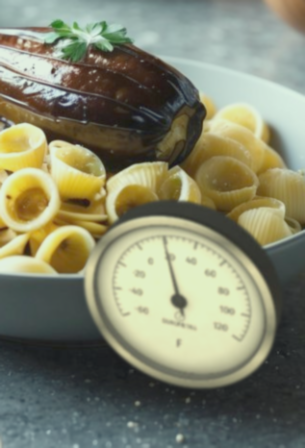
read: **20** °F
